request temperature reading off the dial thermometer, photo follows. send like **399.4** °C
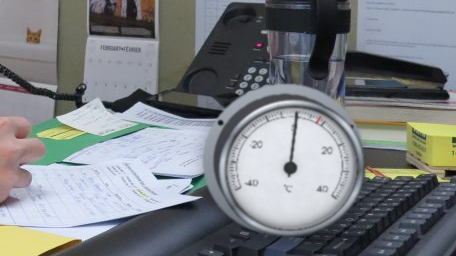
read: **0** °C
